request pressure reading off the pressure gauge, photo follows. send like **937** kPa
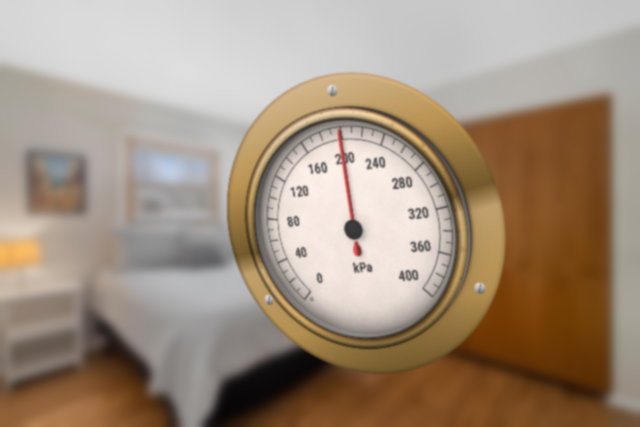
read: **200** kPa
